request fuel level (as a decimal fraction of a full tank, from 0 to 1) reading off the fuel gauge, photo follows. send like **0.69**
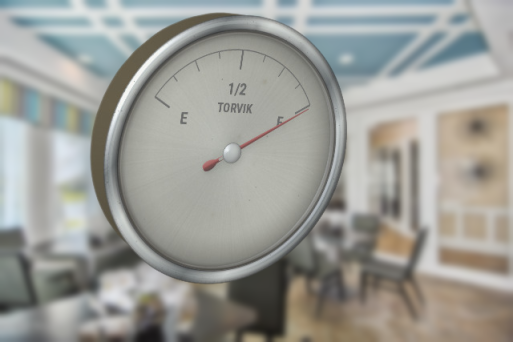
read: **1**
